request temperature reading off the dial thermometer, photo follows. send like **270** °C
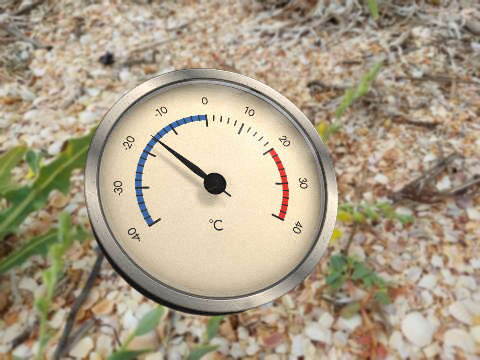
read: **-16** °C
